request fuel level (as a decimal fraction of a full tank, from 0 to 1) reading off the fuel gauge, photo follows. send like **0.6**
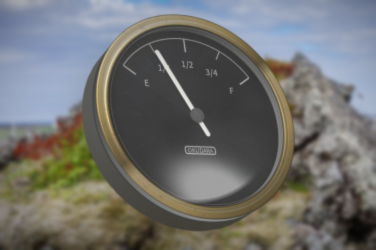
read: **0.25**
